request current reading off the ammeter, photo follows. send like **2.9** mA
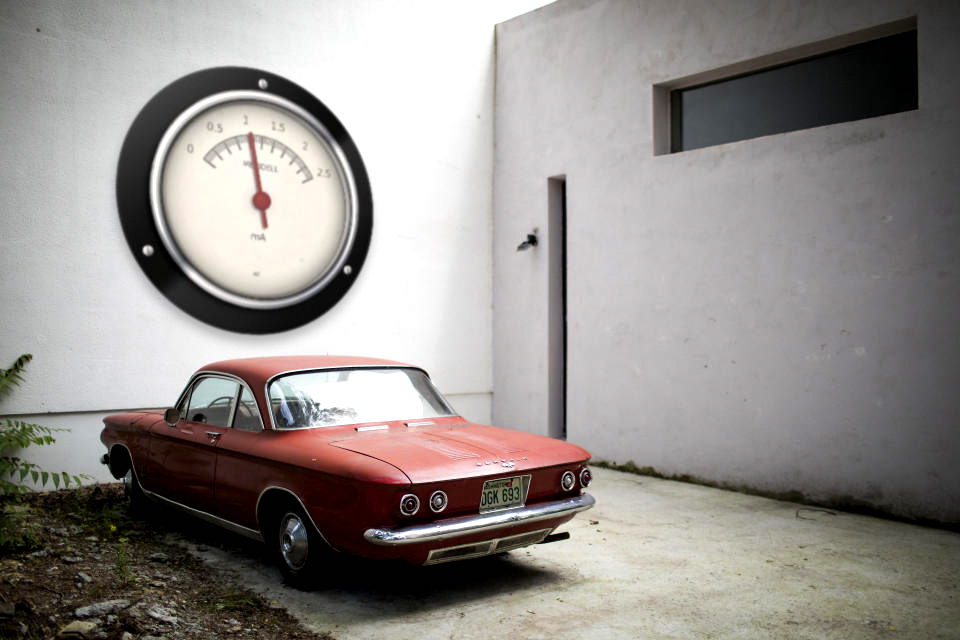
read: **1** mA
